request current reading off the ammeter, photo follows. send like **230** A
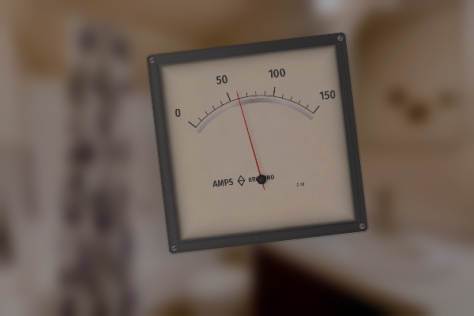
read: **60** A
